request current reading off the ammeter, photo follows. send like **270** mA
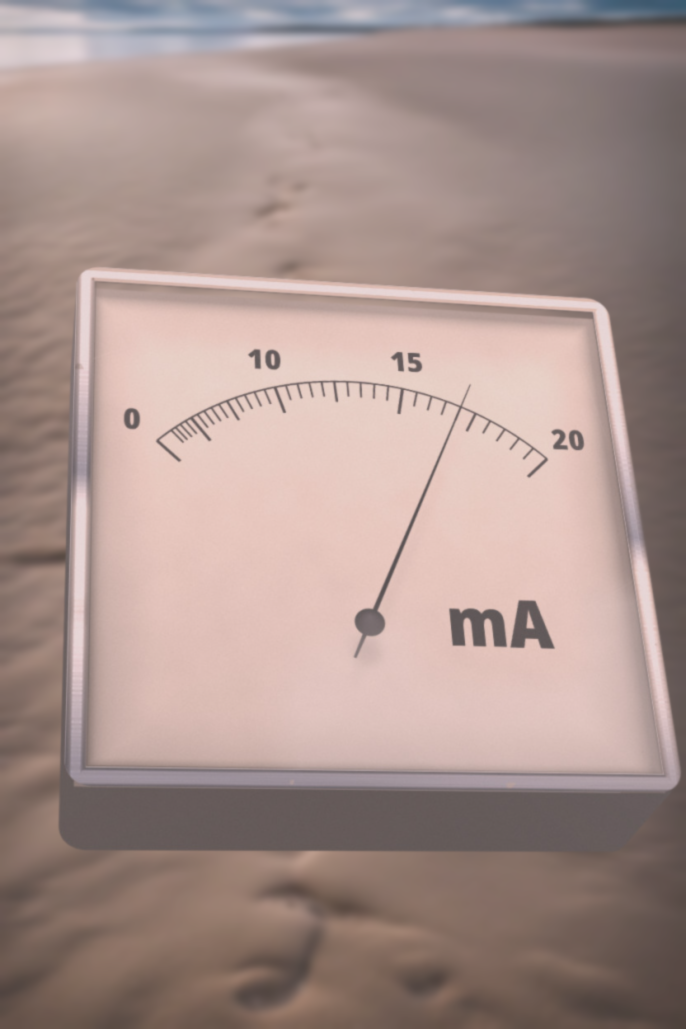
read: **17** mA
